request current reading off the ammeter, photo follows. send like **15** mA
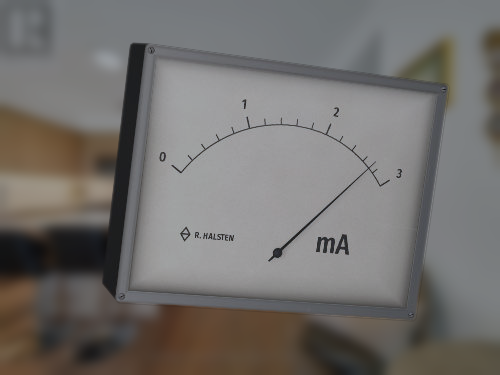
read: **2.7** mA
